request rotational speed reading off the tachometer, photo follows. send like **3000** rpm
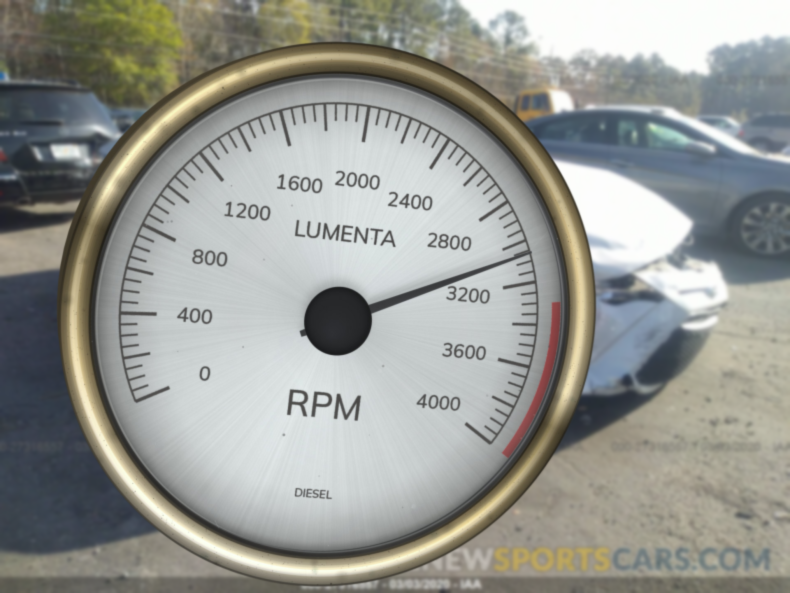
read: **3050** rpm
